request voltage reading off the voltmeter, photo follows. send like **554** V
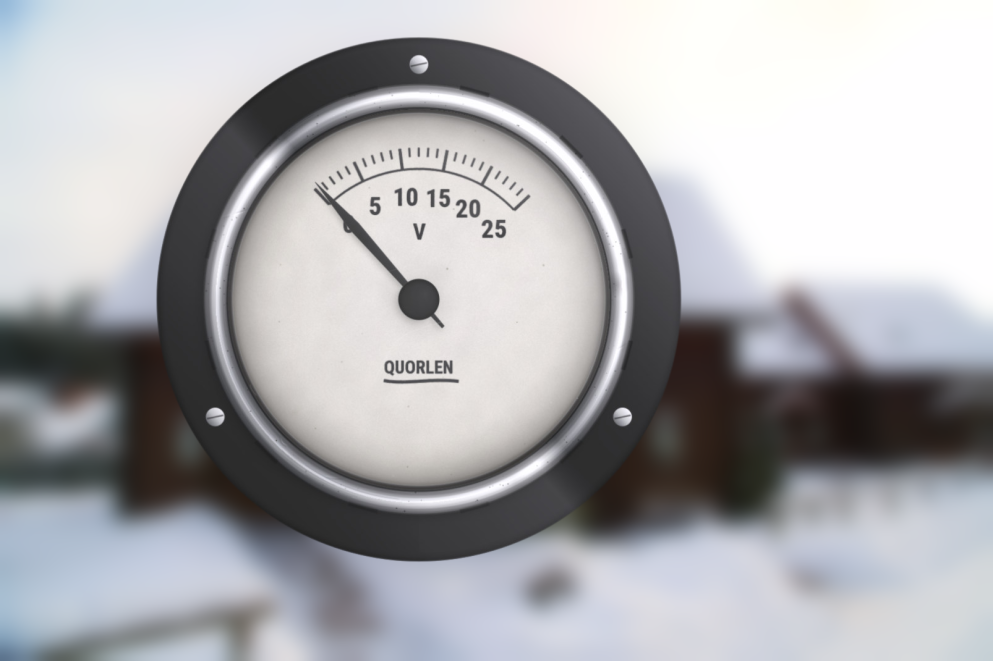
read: **0.5** V
